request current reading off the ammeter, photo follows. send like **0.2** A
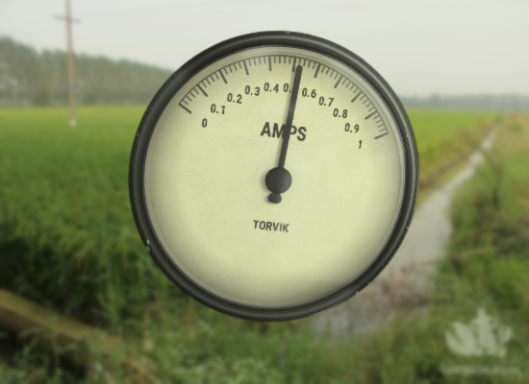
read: **0.52** A
